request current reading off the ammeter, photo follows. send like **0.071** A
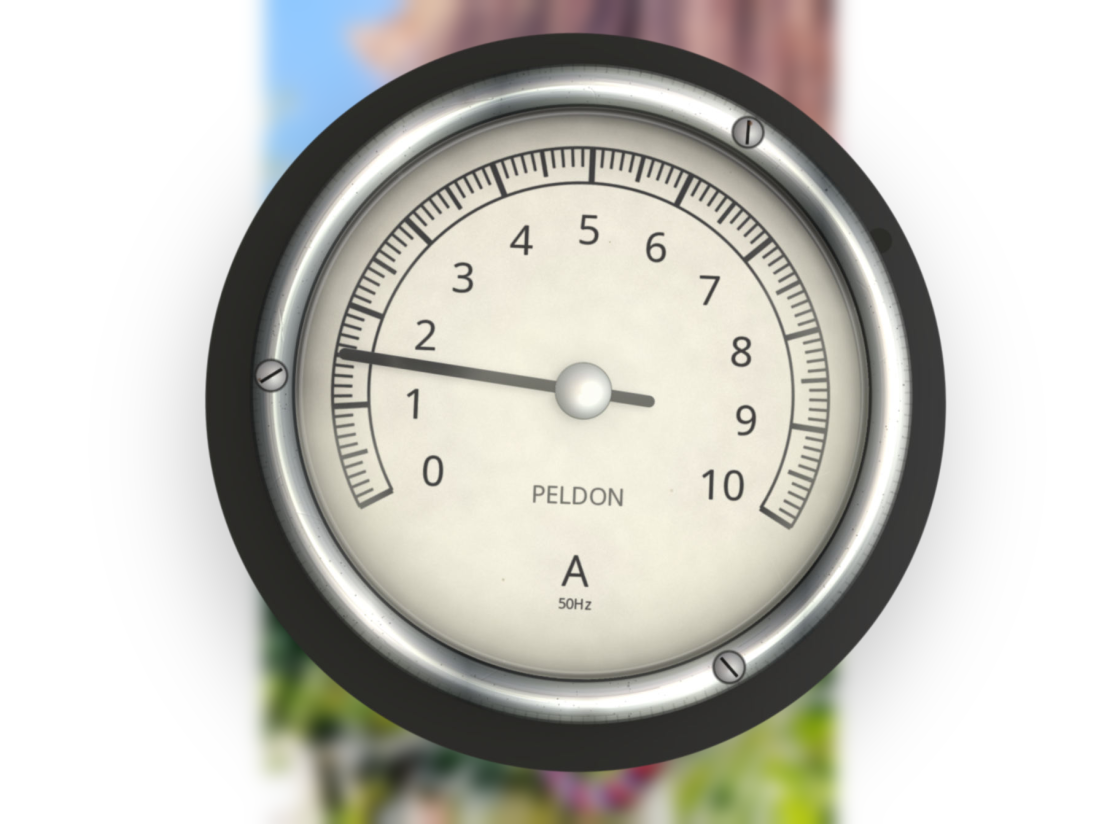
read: **1.5** A
